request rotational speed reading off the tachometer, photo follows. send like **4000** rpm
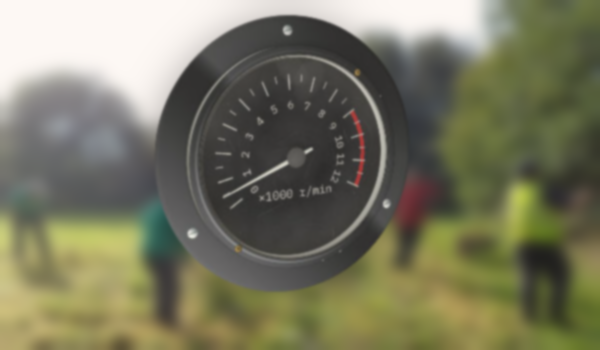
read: **500** rpm
